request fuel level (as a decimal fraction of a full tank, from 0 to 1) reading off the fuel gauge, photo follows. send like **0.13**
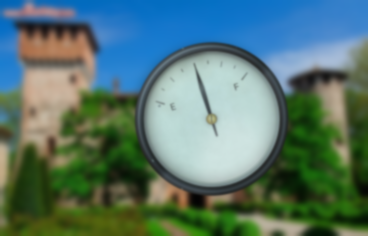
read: **0.5**
